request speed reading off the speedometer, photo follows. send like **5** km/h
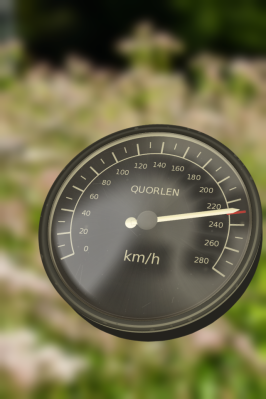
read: **230** km/h
